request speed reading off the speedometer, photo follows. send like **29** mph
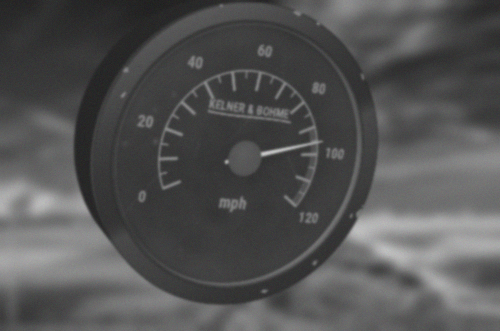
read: **95** mph
